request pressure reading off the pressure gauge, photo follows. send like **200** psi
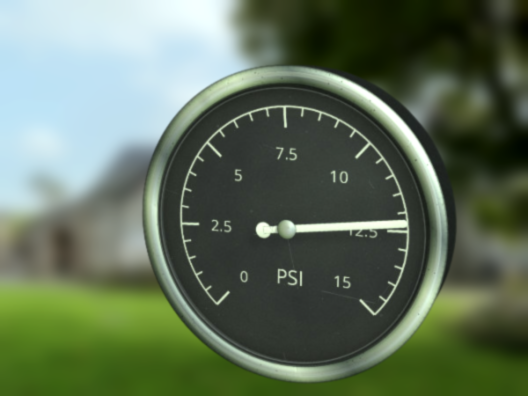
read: **12.25** psi
